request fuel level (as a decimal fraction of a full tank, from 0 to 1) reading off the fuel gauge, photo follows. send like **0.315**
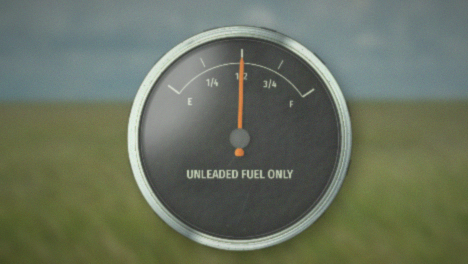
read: **0.5**
